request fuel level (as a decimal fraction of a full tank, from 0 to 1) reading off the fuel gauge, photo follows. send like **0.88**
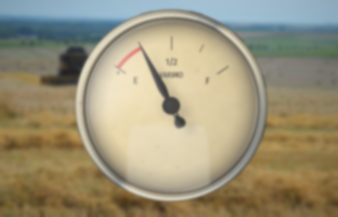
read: **0.25**
